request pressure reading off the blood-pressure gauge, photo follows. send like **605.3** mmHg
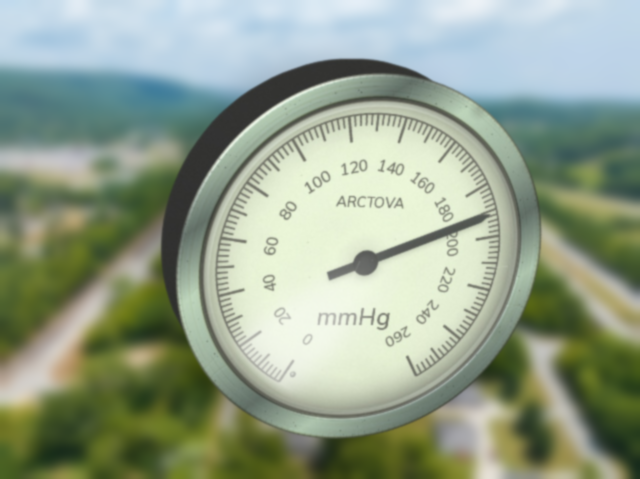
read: **190** mmHg
